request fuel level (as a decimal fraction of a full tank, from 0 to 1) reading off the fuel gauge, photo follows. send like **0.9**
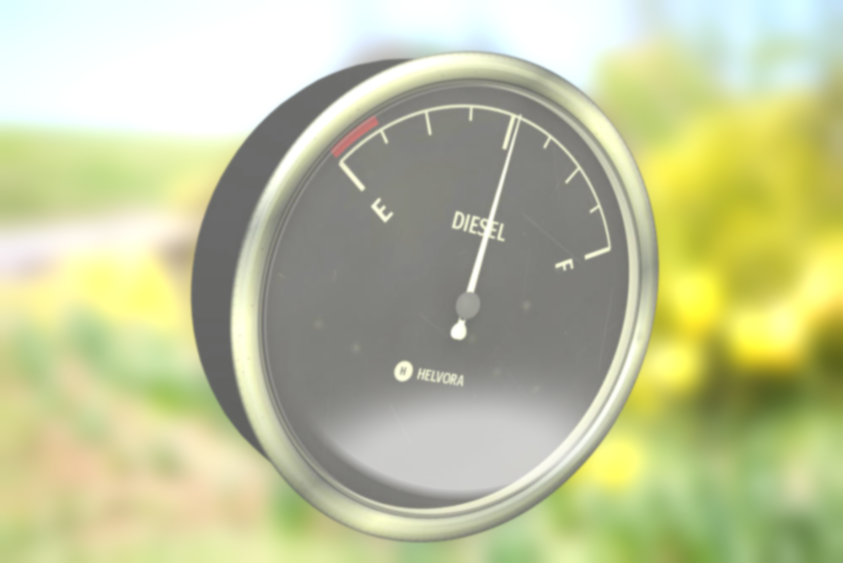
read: **0.5**
